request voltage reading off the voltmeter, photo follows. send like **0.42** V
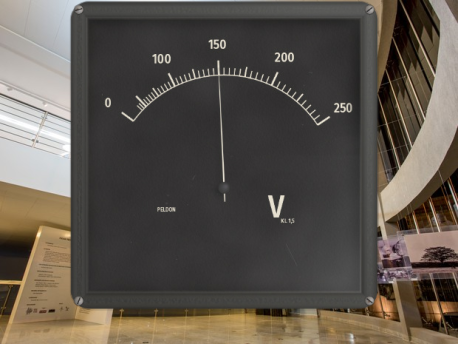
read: **150** V
